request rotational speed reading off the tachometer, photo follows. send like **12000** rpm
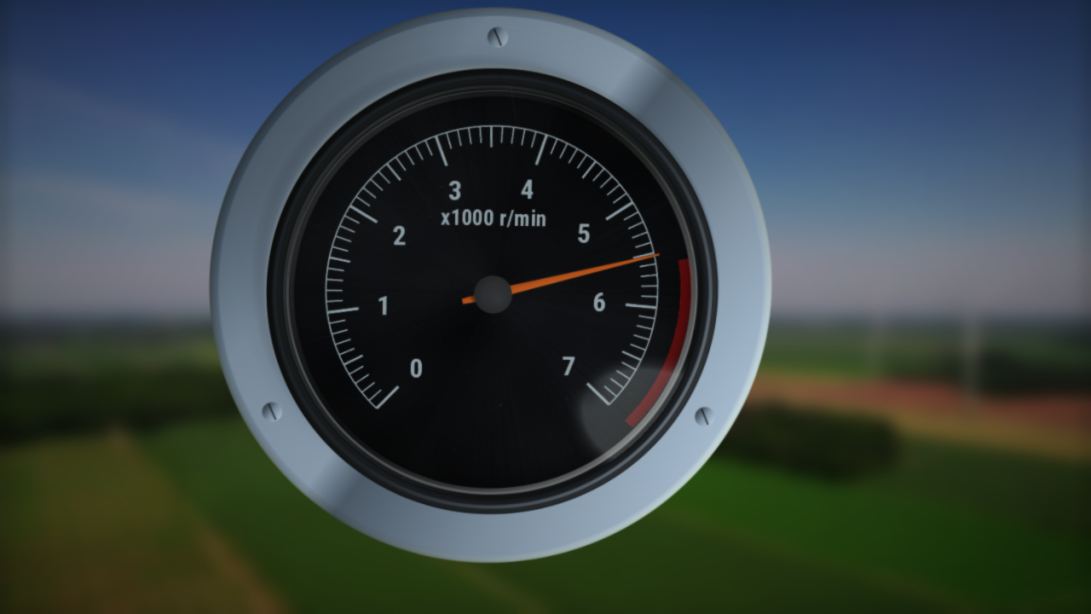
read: **5500** rpm
